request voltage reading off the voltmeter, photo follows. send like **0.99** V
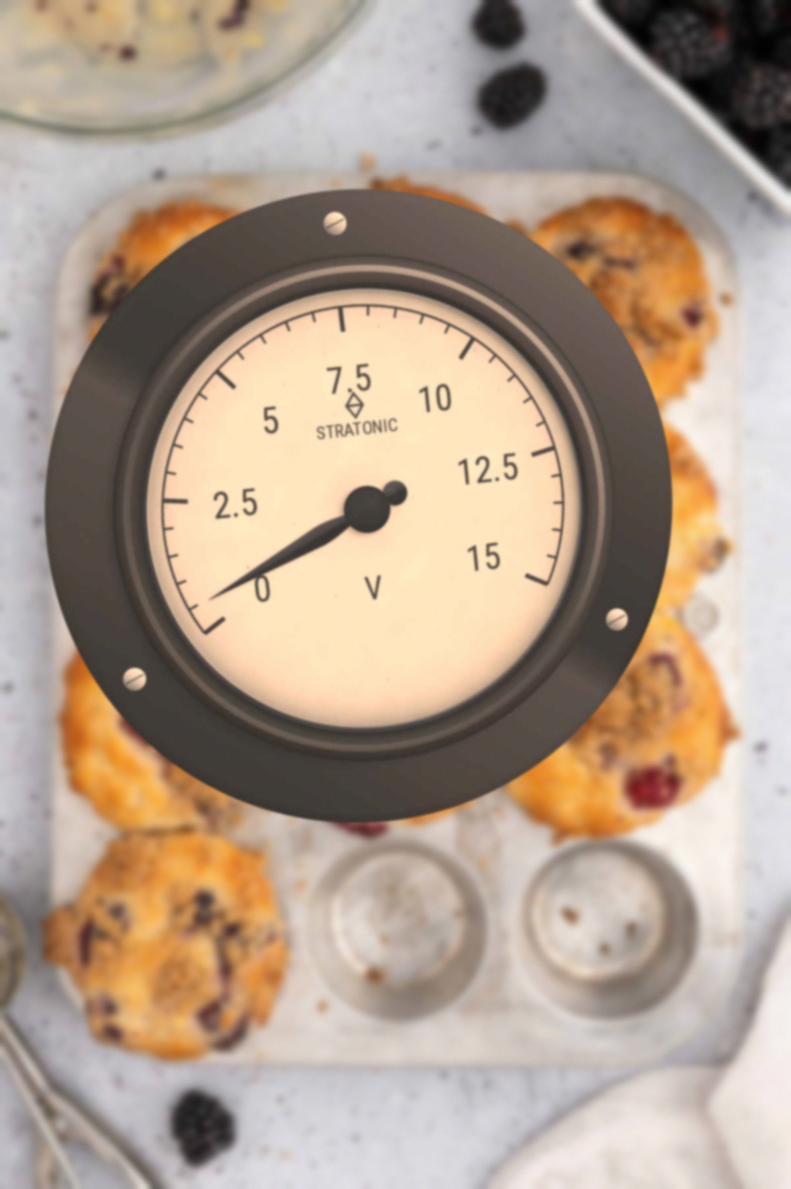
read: **0.5** V
